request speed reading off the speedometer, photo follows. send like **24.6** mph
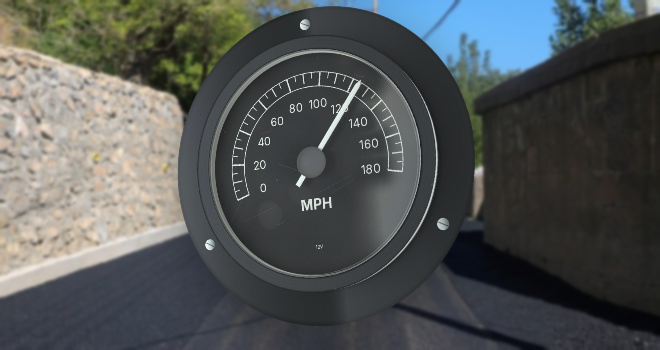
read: **125** mph
